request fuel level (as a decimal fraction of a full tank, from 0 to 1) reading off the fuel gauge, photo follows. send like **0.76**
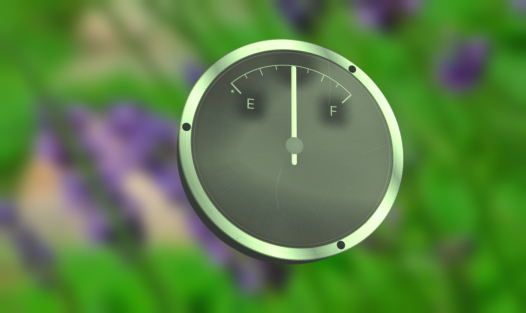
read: **0.5**
